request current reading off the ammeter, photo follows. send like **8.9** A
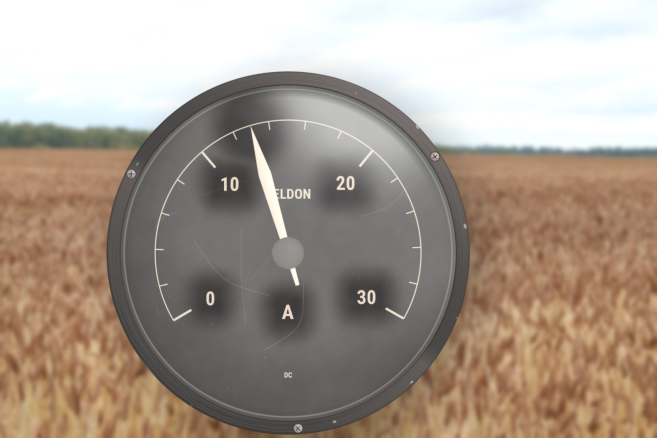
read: **13** A
